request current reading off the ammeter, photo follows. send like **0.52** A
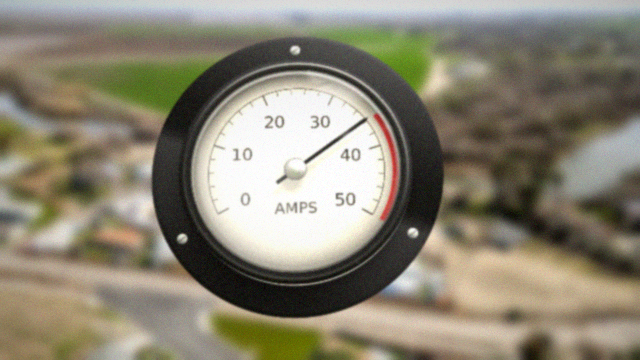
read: **36** A
